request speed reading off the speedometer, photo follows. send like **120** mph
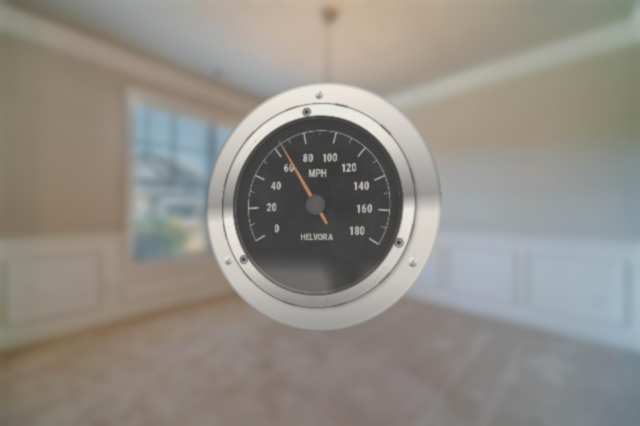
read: **65** mph
